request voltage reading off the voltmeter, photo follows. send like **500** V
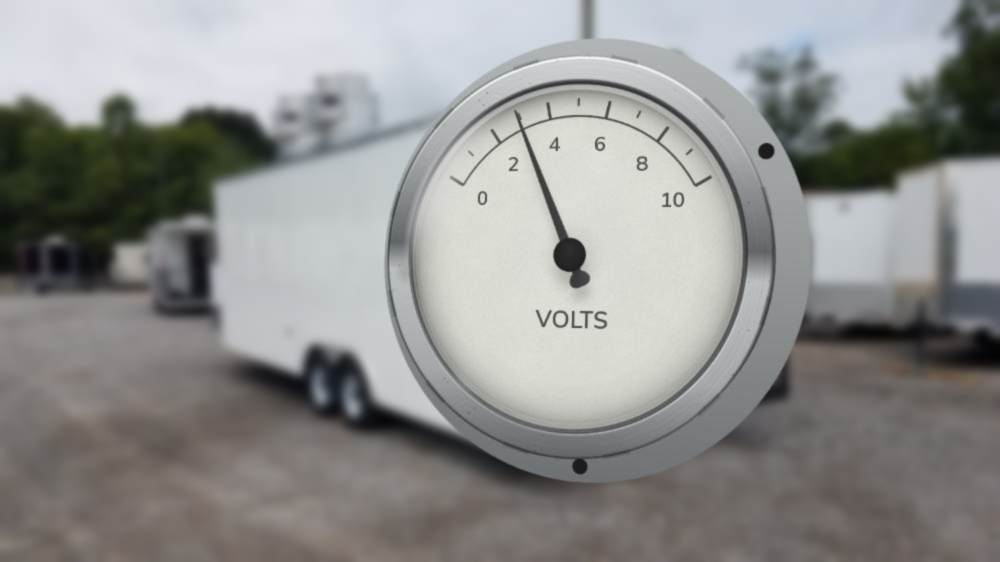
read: **3** V
